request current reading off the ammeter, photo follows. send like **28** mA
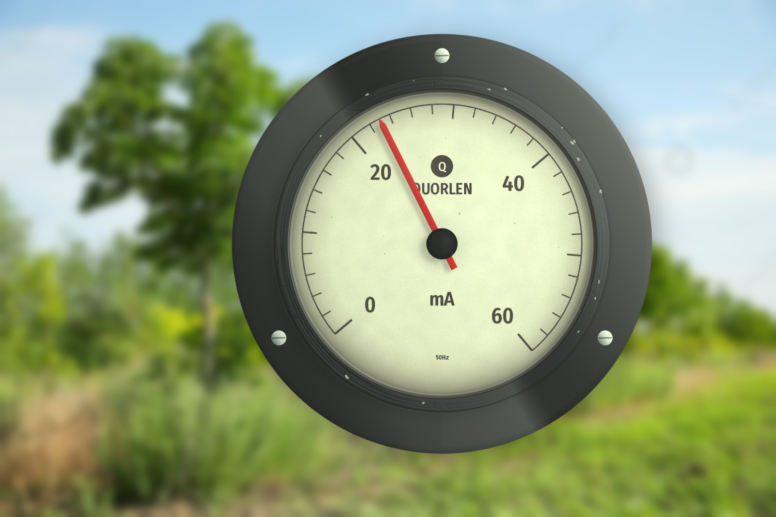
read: **23** mA
